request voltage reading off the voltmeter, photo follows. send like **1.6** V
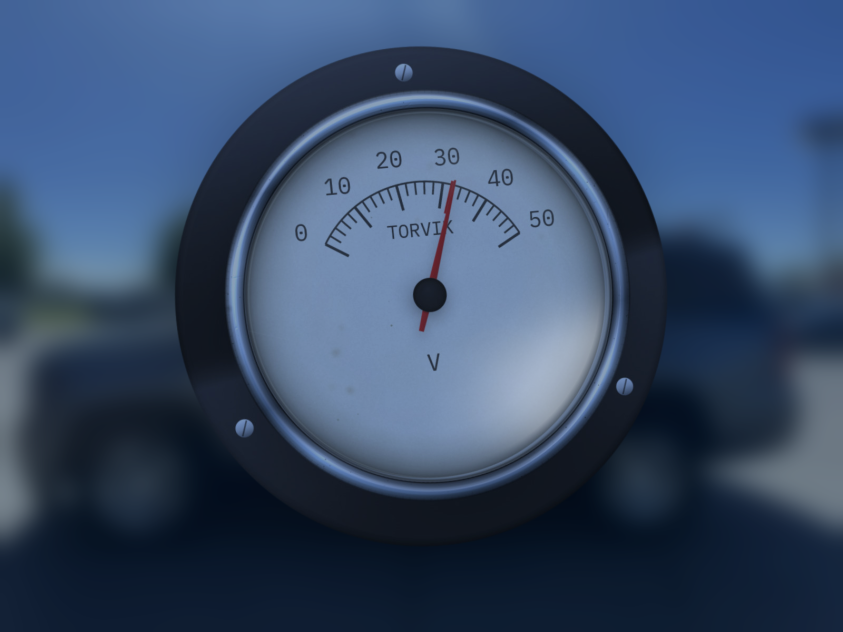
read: **32** V
